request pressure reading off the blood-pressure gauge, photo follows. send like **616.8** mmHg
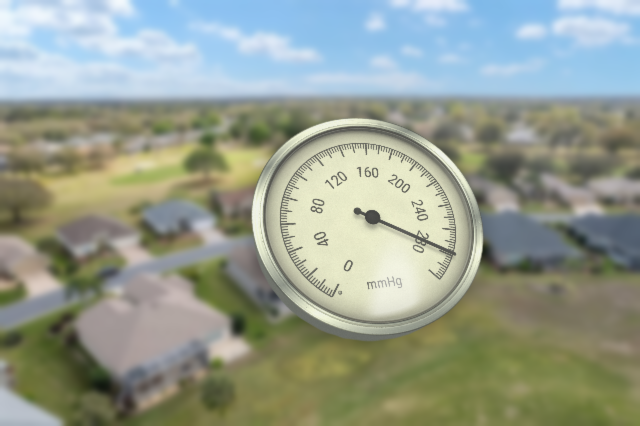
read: **280** mmHg
